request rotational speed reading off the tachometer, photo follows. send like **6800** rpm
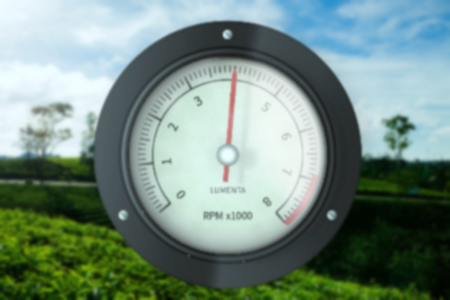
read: **4000** rpm
